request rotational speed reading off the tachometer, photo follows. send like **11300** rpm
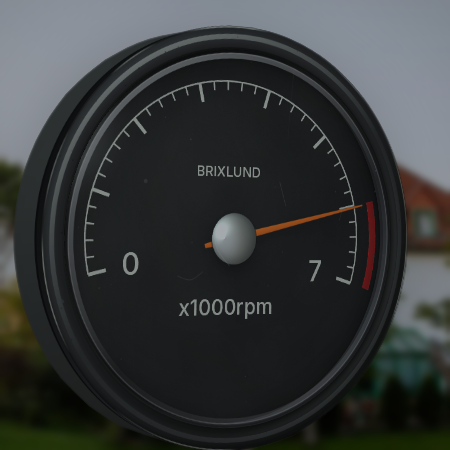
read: **6000** rpm
